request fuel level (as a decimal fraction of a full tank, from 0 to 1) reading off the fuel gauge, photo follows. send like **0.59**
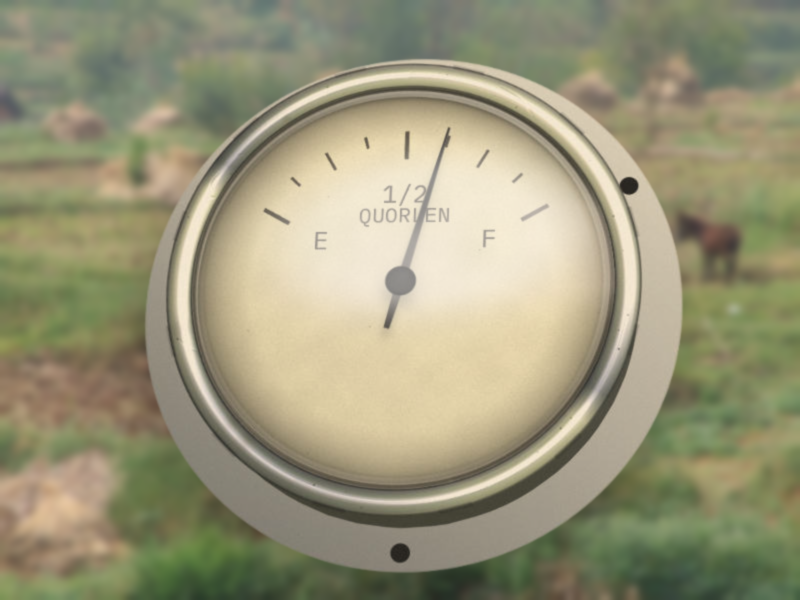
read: **0.625**
